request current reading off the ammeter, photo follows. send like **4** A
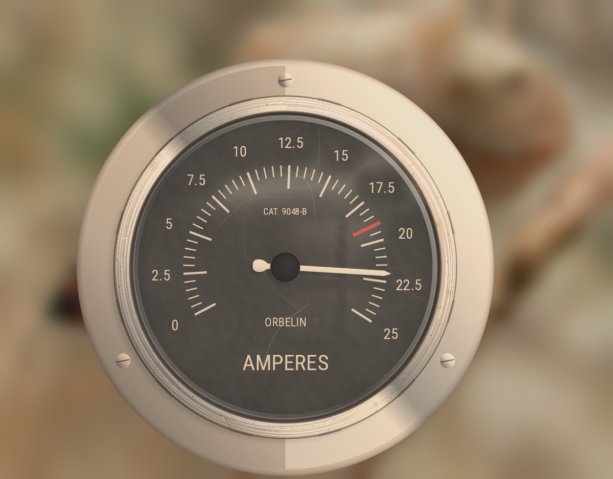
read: **22** A
